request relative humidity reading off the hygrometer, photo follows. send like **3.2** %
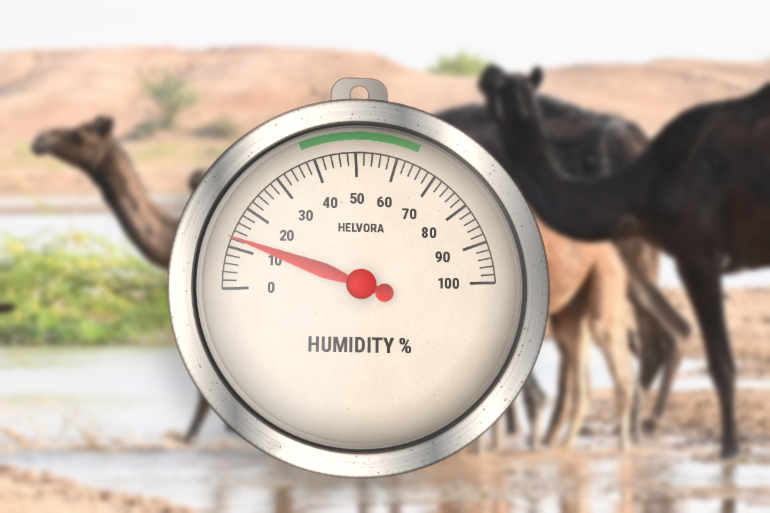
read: **12** %
